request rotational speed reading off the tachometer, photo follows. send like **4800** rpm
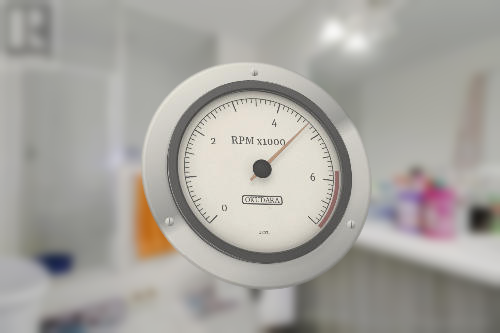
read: **4700** rpm
